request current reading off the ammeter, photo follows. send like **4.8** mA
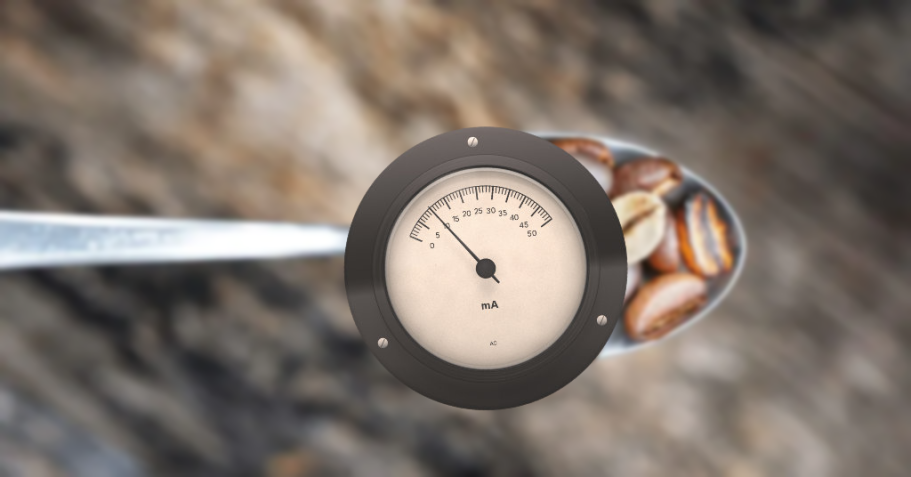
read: **10** mA
